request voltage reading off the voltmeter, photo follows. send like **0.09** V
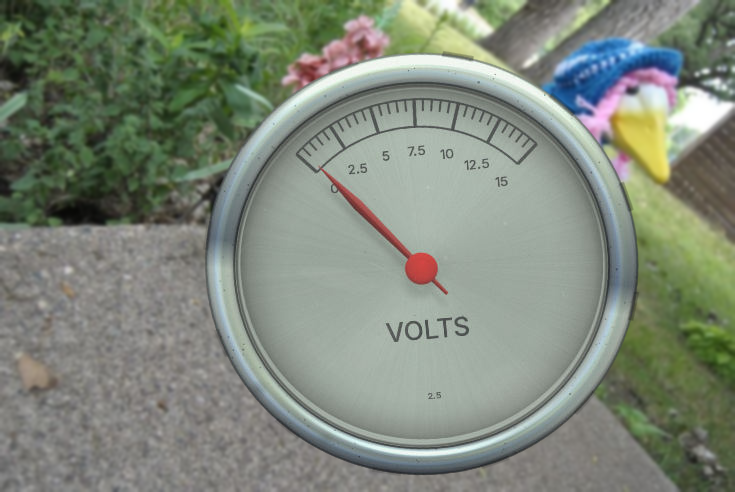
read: **0.5** V
